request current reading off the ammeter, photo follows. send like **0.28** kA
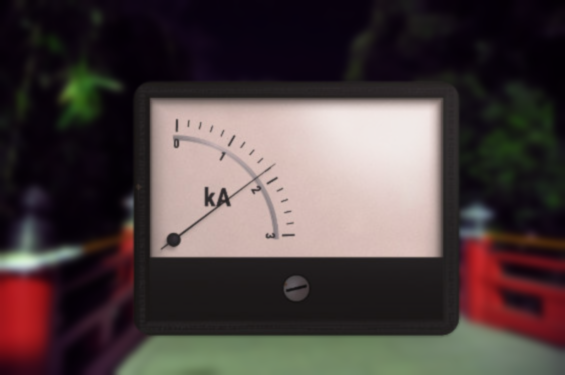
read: **1.8** kA
